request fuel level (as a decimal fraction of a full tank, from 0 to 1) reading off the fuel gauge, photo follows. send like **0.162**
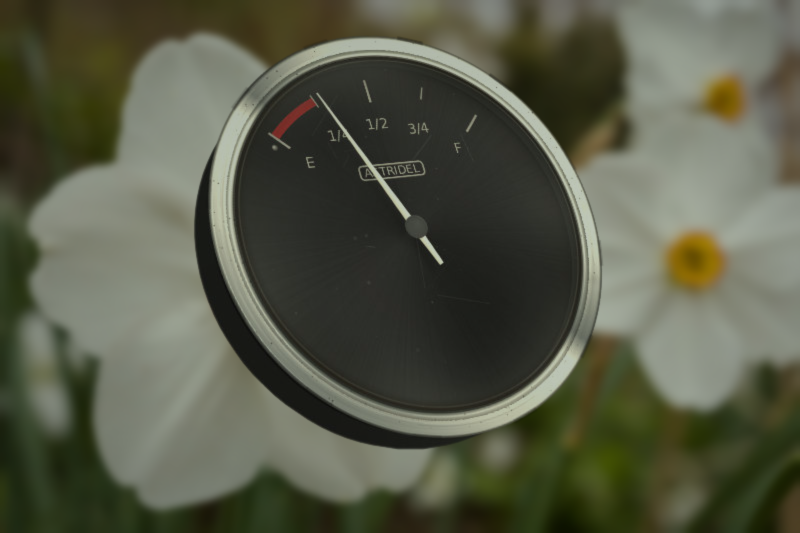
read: **0.25**
